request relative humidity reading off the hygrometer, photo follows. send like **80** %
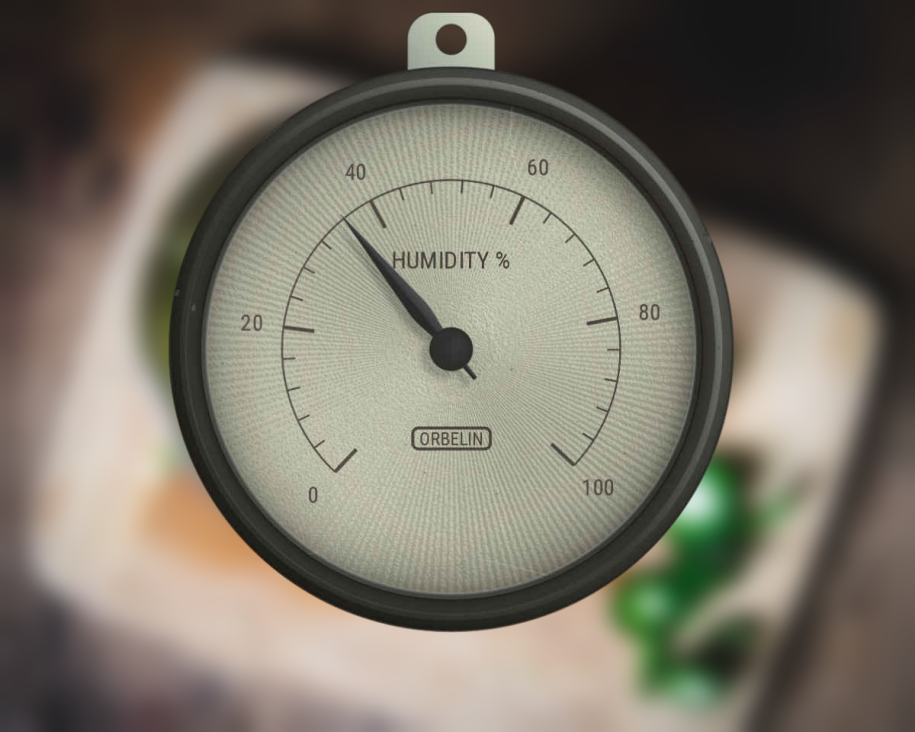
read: **36** %
